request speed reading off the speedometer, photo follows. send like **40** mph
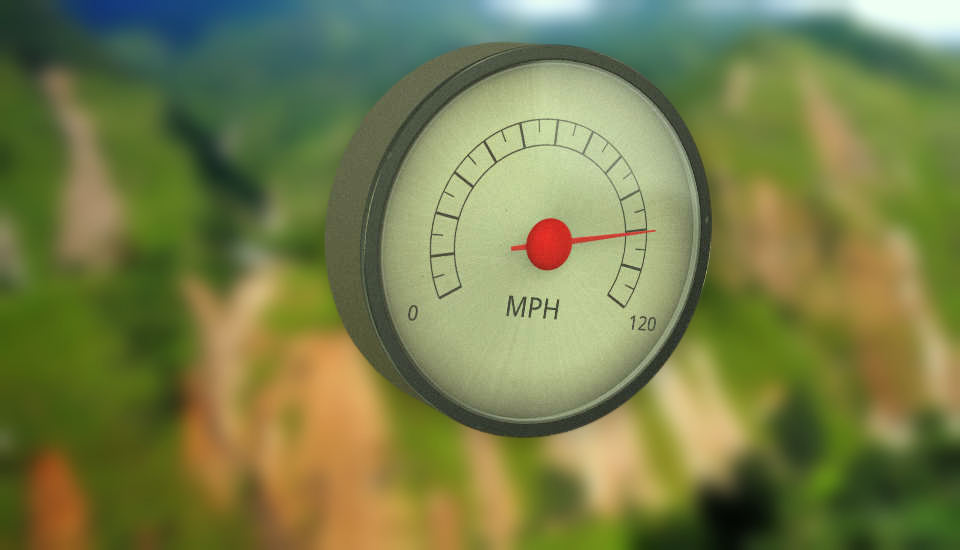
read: **100** mph
